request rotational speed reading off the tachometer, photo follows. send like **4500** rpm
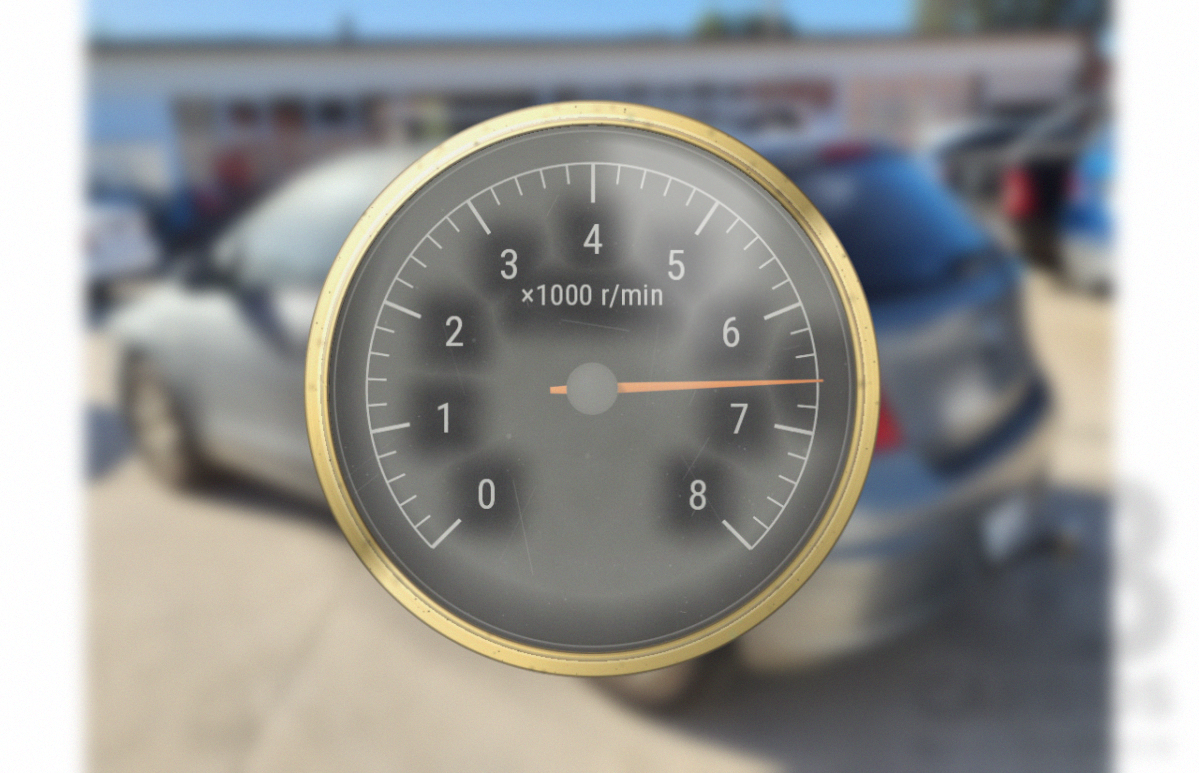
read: **6600** rpm
